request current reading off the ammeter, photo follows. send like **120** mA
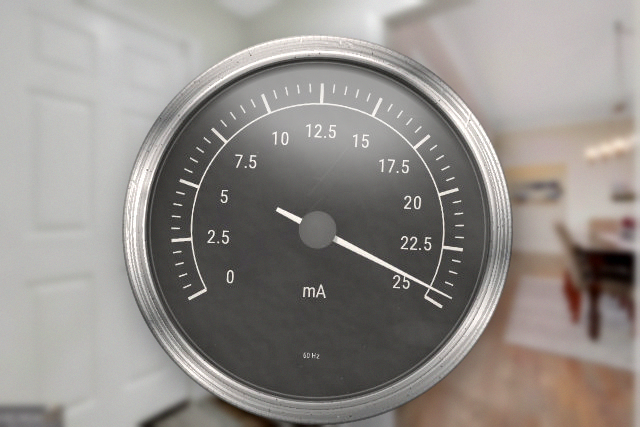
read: **24.5** mA
